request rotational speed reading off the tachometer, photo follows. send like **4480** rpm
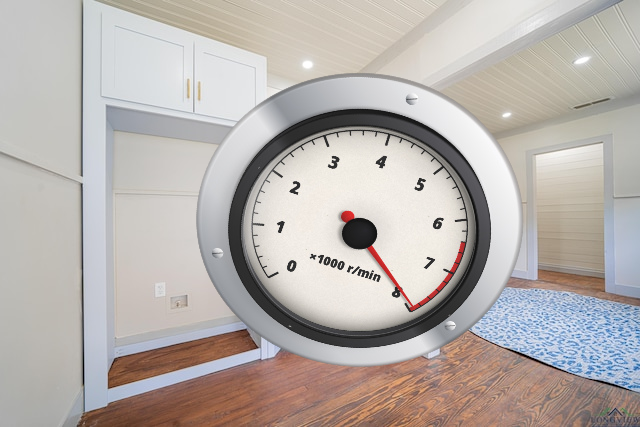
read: **7900** rpm
